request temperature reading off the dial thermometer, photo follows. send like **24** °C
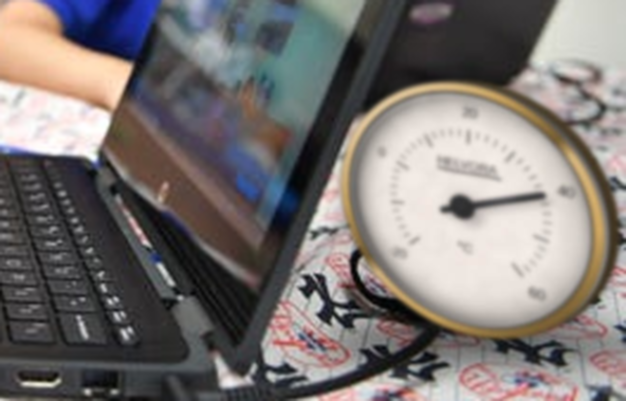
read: **40** °C
